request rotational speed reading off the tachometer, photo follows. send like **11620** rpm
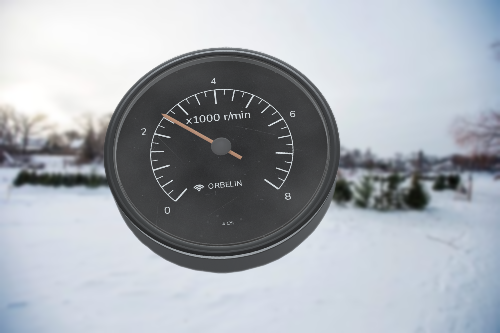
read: **2500** rpm
